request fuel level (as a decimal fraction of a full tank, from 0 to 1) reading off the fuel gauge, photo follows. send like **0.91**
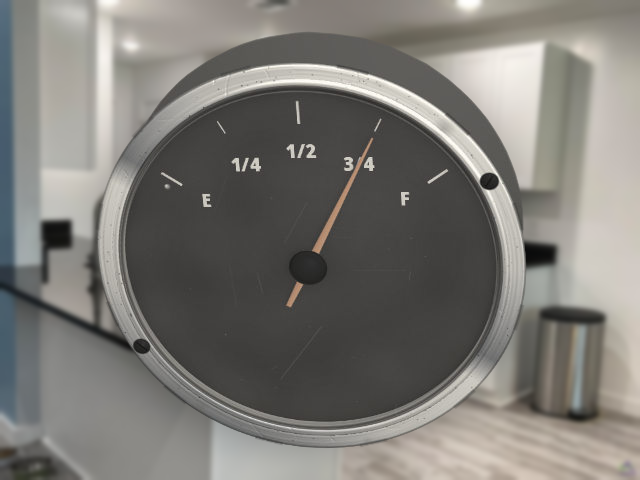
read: **0.75**
